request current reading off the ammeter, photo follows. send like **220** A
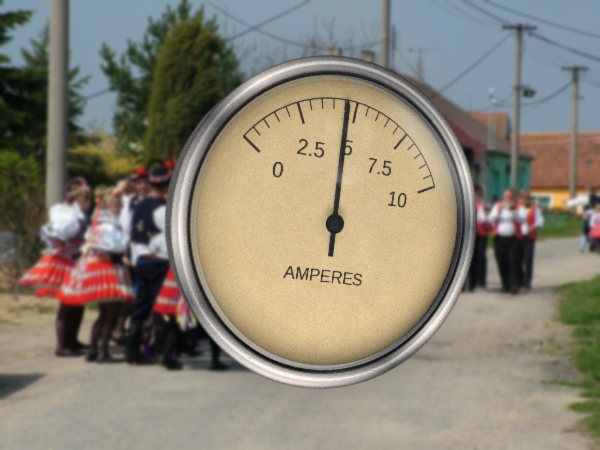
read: **4.5** A
